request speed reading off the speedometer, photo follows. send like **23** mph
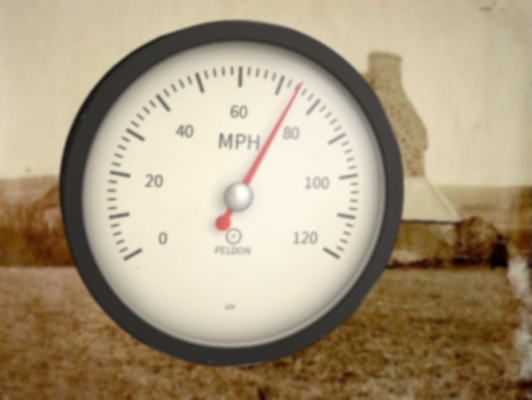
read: **74** mph
